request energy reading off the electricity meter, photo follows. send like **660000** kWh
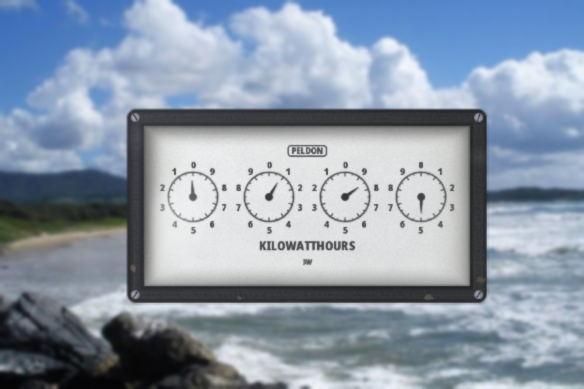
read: **85** kWh
